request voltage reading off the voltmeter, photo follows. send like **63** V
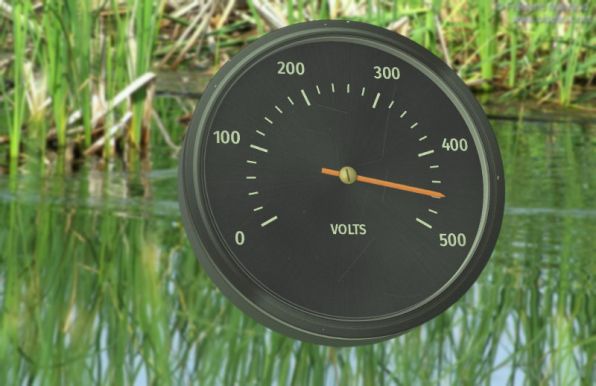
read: **460** V
